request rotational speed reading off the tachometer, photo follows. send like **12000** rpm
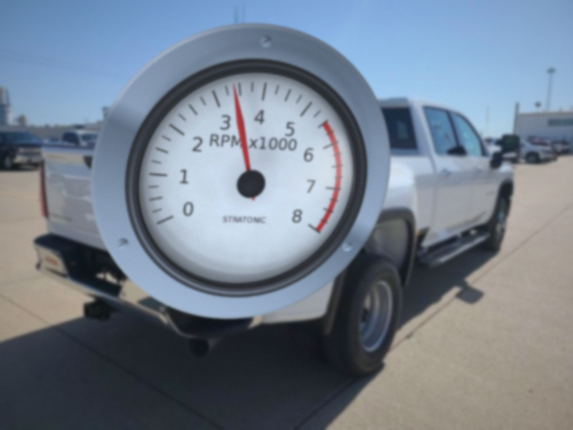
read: **3375** rpm
